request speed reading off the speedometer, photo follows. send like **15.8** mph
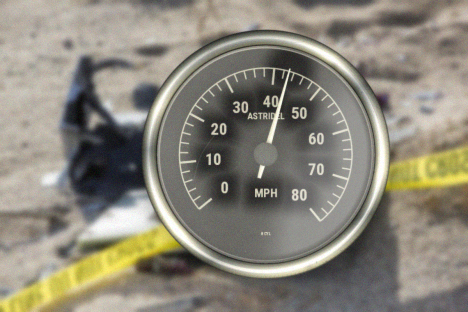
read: **43** mph
